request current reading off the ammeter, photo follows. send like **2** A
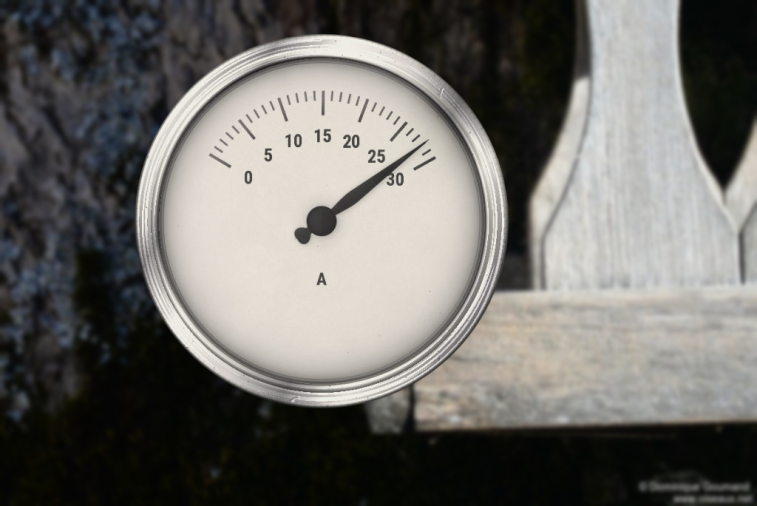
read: **28** A
